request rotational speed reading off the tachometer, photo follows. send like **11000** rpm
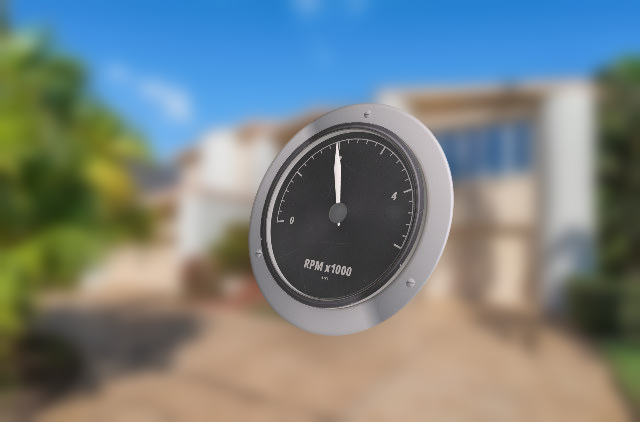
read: **2000** rpm
